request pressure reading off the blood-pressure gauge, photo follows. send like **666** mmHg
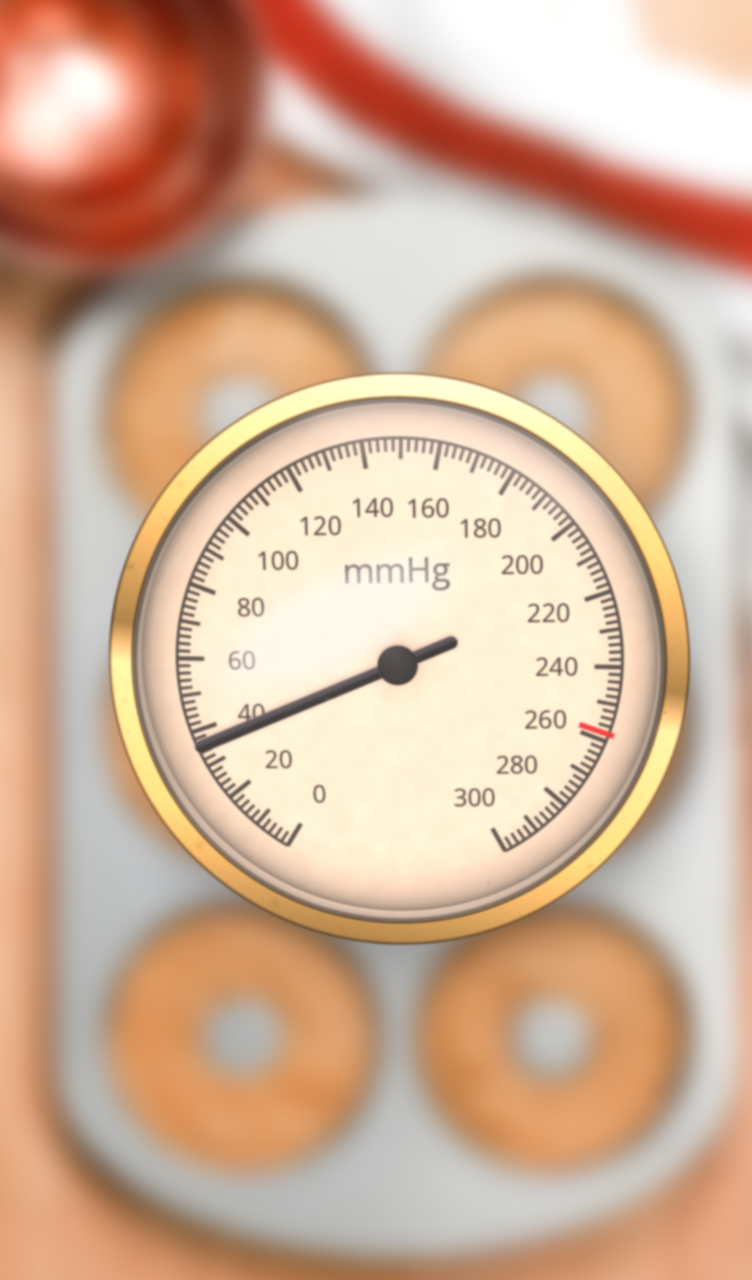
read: **36** mmHg
